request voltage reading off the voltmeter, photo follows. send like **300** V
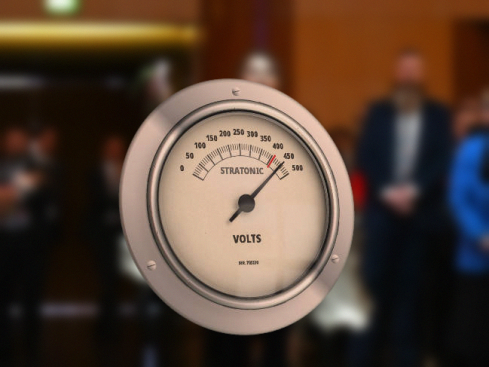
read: **450** V
